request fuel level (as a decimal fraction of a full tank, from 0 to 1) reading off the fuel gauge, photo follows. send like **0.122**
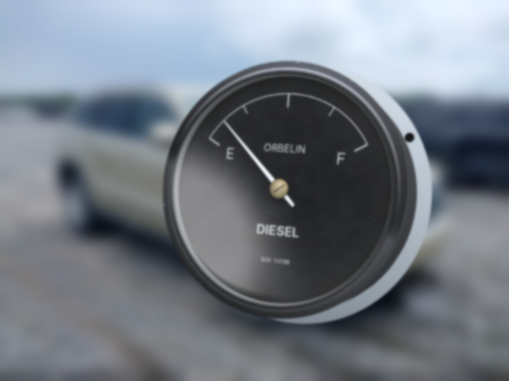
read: **0.125**
